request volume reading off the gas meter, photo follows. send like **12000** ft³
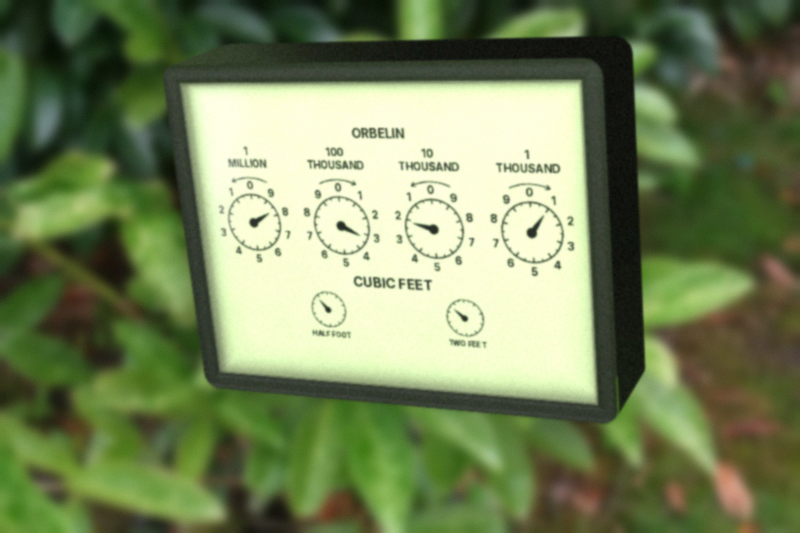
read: **832100** ft³
